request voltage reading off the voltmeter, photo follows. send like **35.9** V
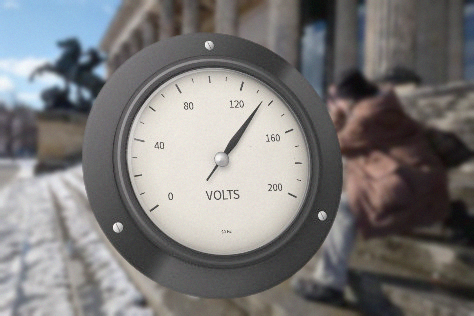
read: **135** V
